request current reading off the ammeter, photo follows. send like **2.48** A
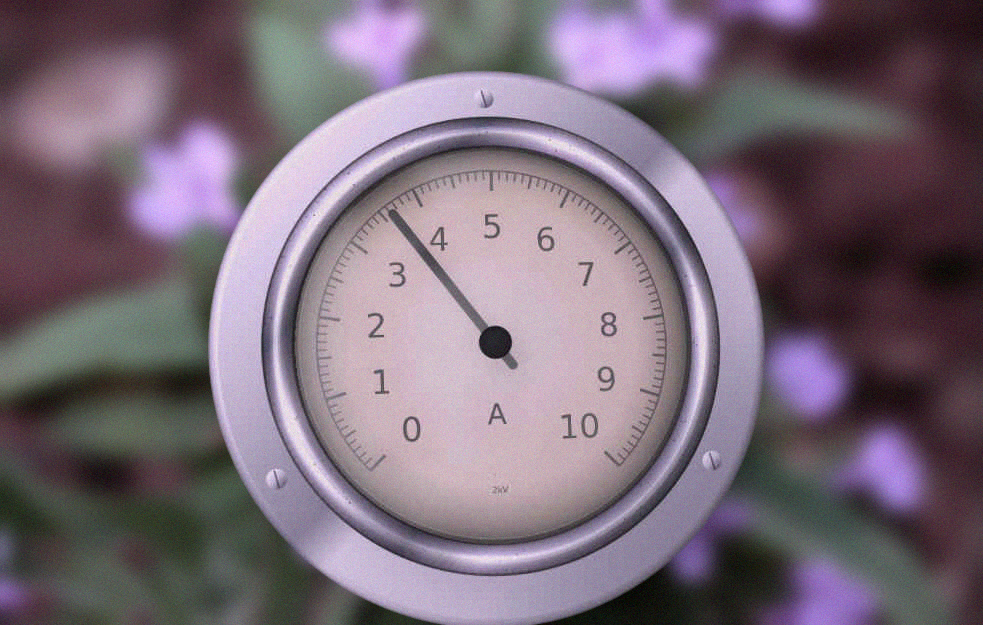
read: **3.6** A
